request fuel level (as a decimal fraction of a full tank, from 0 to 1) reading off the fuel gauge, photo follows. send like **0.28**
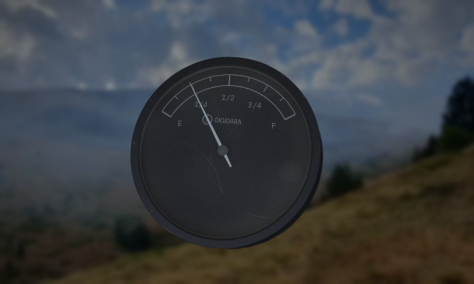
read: **0.25**
